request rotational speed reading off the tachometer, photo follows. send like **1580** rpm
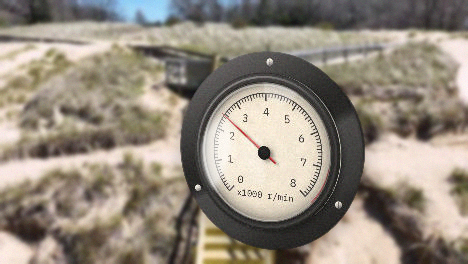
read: **2500** rpm
